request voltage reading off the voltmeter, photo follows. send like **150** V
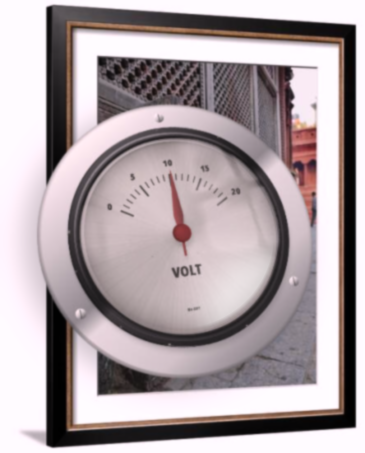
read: **10** V
